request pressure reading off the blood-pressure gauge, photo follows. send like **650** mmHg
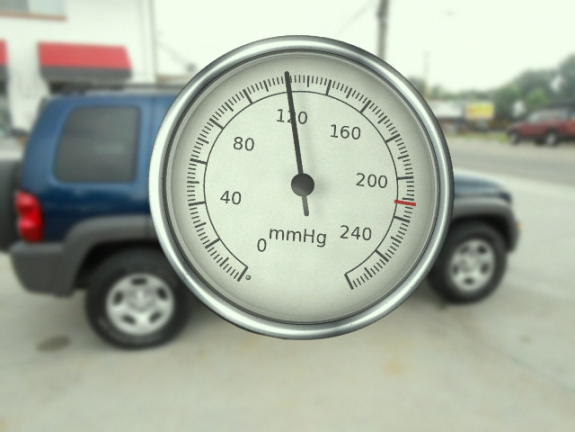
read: **120** mmHg
